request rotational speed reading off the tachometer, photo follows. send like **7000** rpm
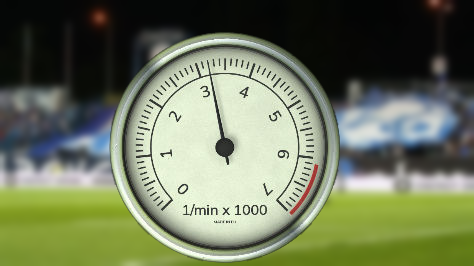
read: **3200** rpm
